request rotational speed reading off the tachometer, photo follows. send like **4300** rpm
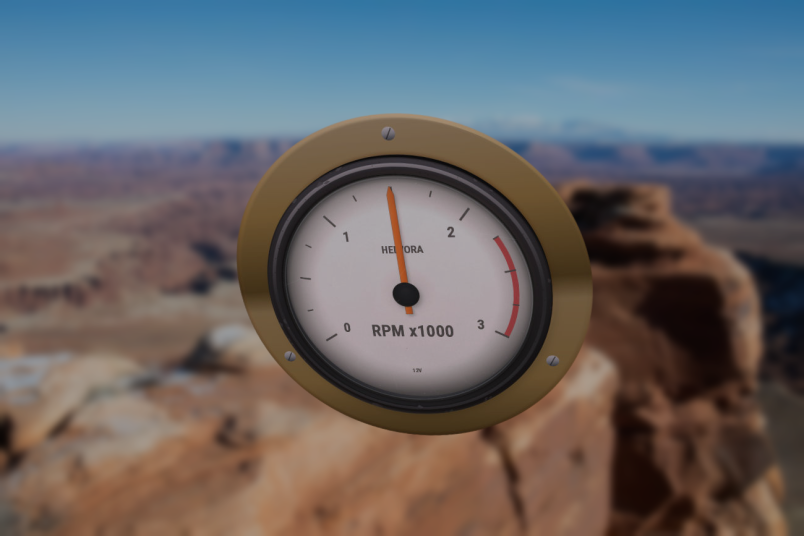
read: **1500** rpm
